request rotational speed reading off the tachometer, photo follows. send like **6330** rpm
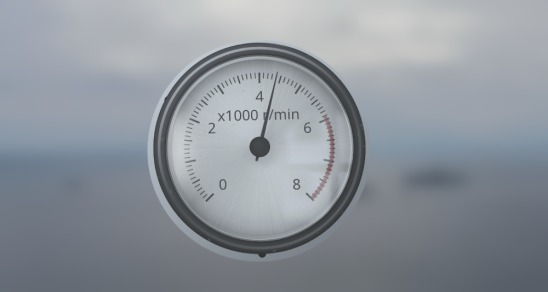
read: **4400** rpm
